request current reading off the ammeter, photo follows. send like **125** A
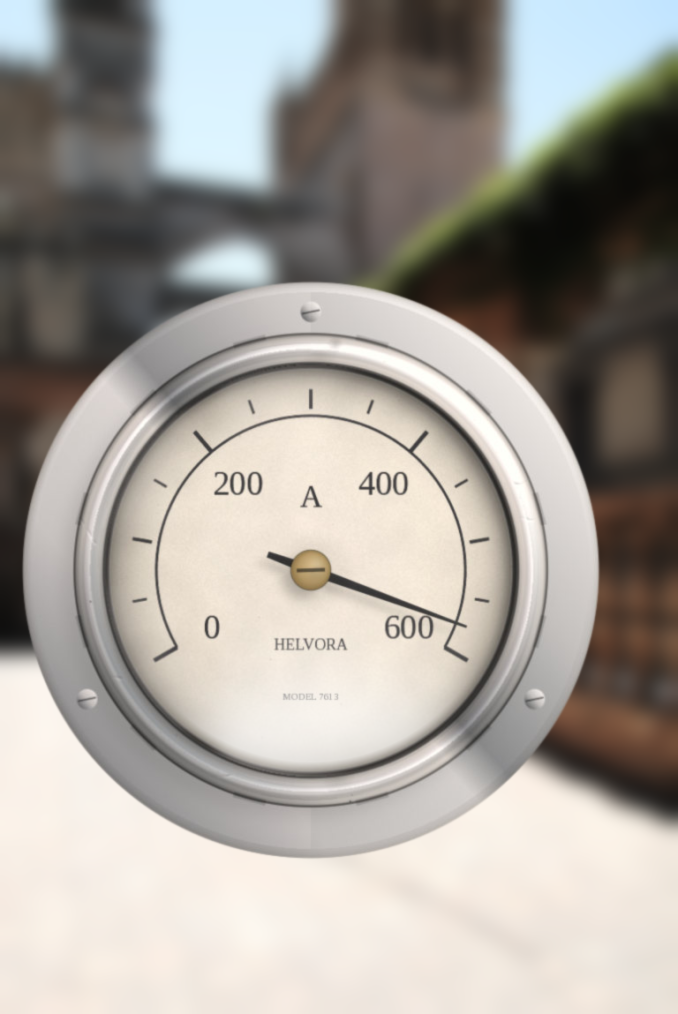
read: **575** A
